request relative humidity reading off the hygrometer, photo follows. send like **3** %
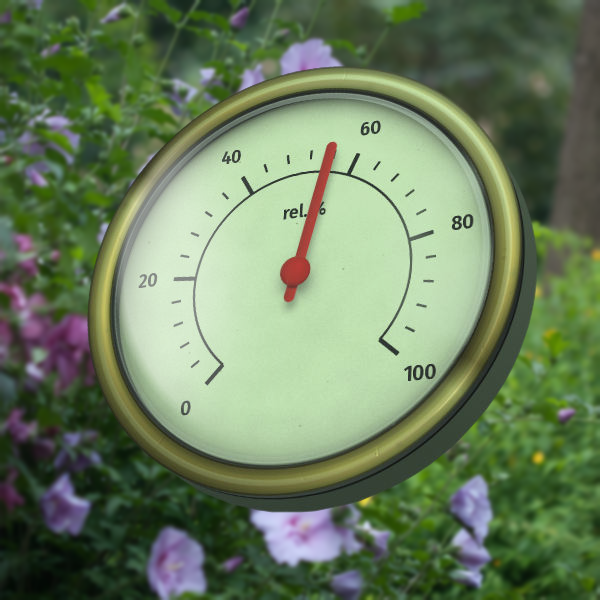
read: **56** %
